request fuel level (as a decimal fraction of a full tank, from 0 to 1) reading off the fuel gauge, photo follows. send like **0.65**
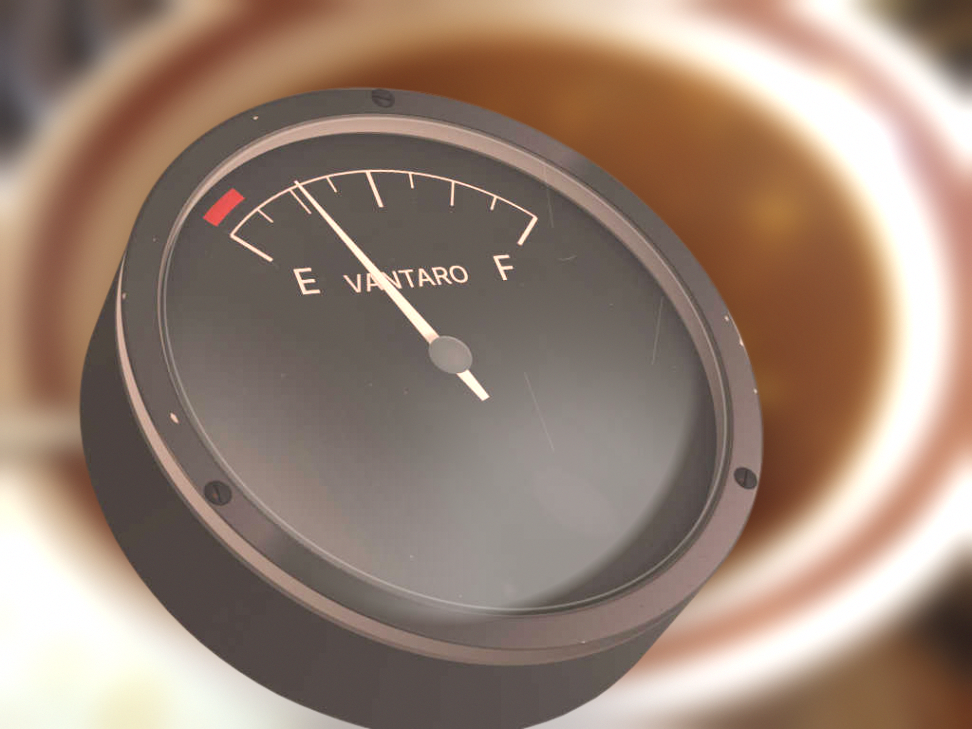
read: **0.25**
